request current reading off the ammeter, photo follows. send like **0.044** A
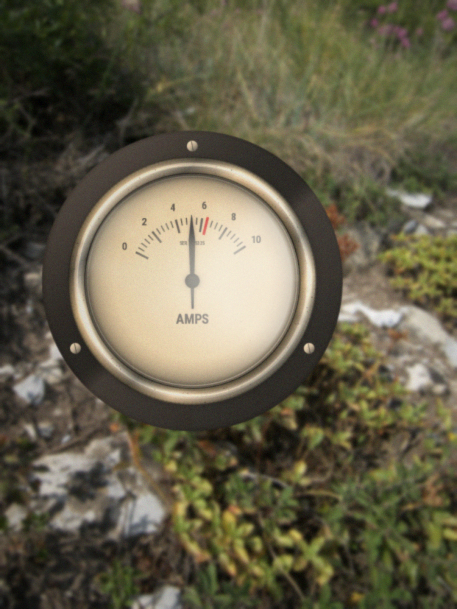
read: **5.2** A
